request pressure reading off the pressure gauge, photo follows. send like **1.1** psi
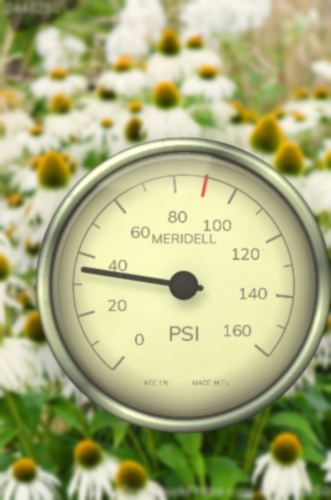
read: **35** psi
